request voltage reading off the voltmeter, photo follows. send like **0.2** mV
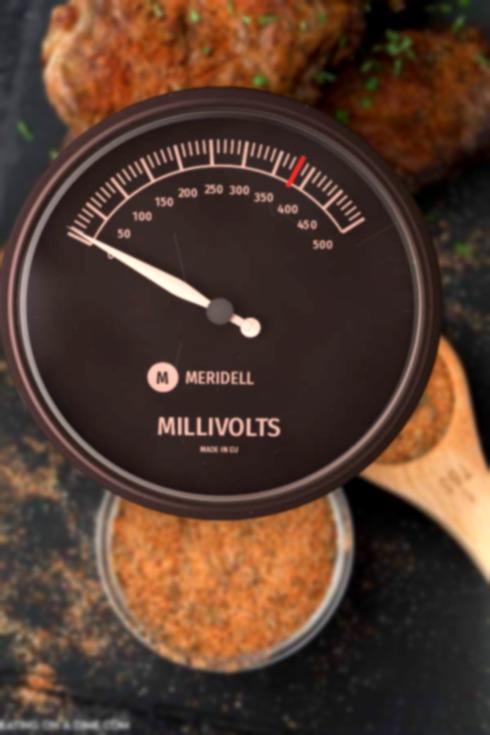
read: **10** mV
